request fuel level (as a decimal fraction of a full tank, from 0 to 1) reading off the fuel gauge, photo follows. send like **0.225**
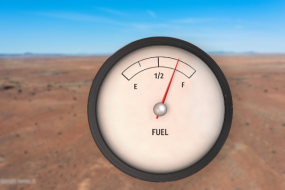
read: **0.75**
